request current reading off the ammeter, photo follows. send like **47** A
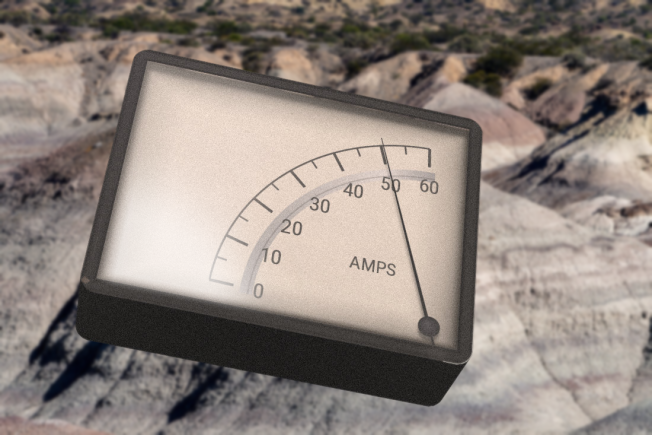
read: **50** A
